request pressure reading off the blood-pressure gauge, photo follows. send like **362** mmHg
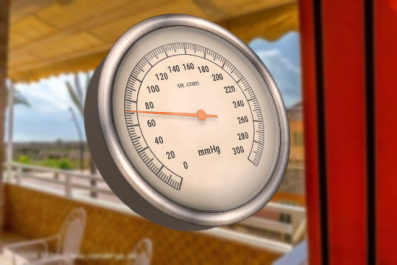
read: **70** mmHg
